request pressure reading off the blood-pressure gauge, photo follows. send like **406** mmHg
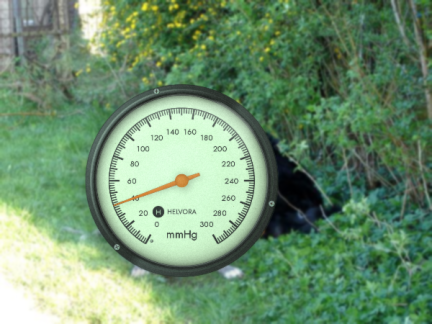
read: **40** mmHg
